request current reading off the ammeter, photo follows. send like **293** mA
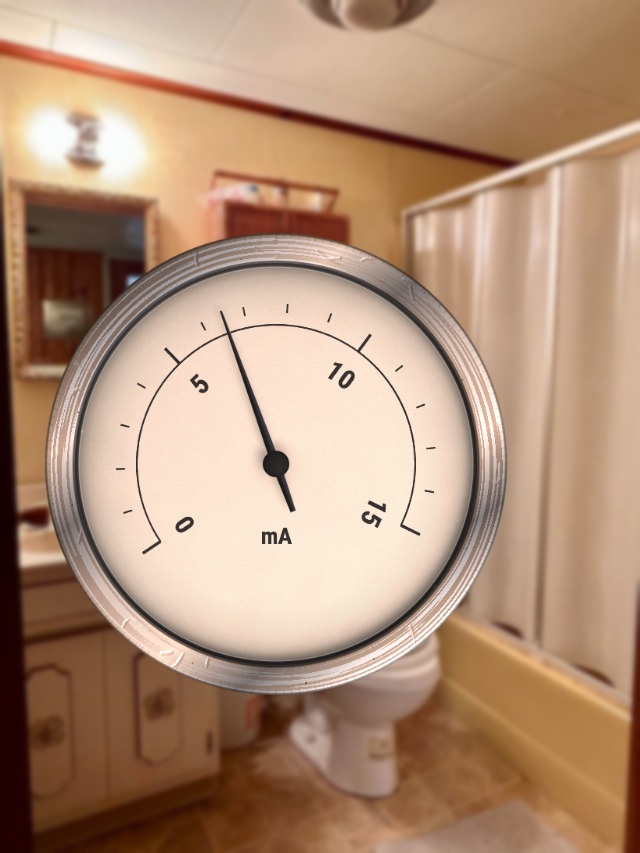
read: **6.5** mA
